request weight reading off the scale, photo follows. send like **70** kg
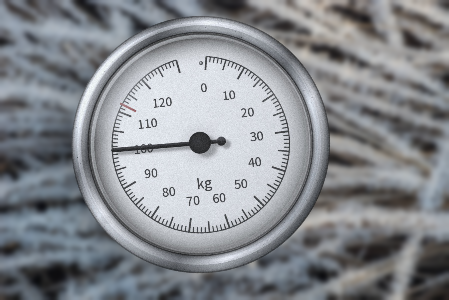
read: **100** kg
